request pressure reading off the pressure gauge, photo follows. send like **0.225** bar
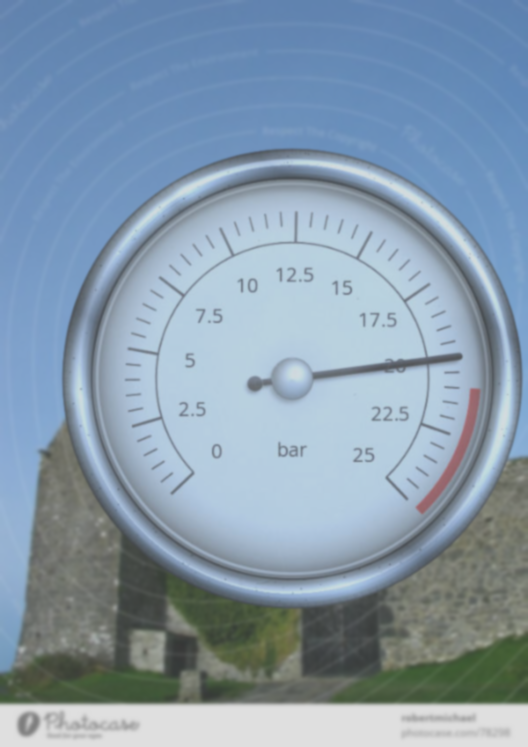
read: **20** bar
